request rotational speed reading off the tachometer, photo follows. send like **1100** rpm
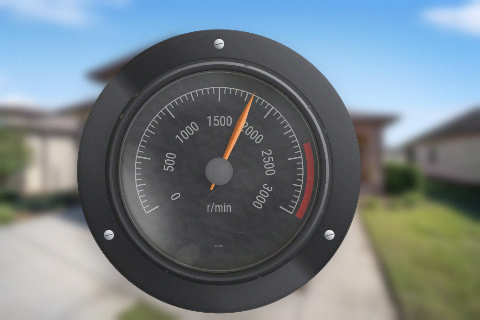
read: **1800** rpm
